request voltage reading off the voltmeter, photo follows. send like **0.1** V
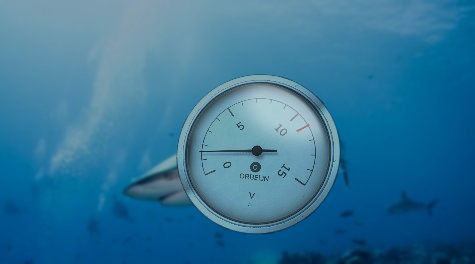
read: **1.5** V
